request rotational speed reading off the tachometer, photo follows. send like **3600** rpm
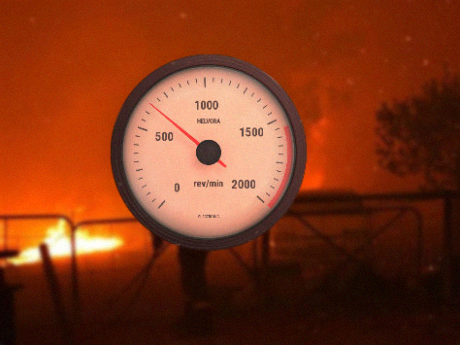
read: **650** rpm
